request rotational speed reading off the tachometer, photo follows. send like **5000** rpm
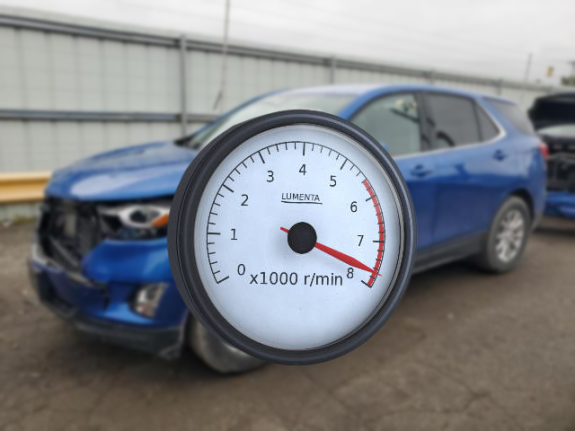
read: **7700** rpm
